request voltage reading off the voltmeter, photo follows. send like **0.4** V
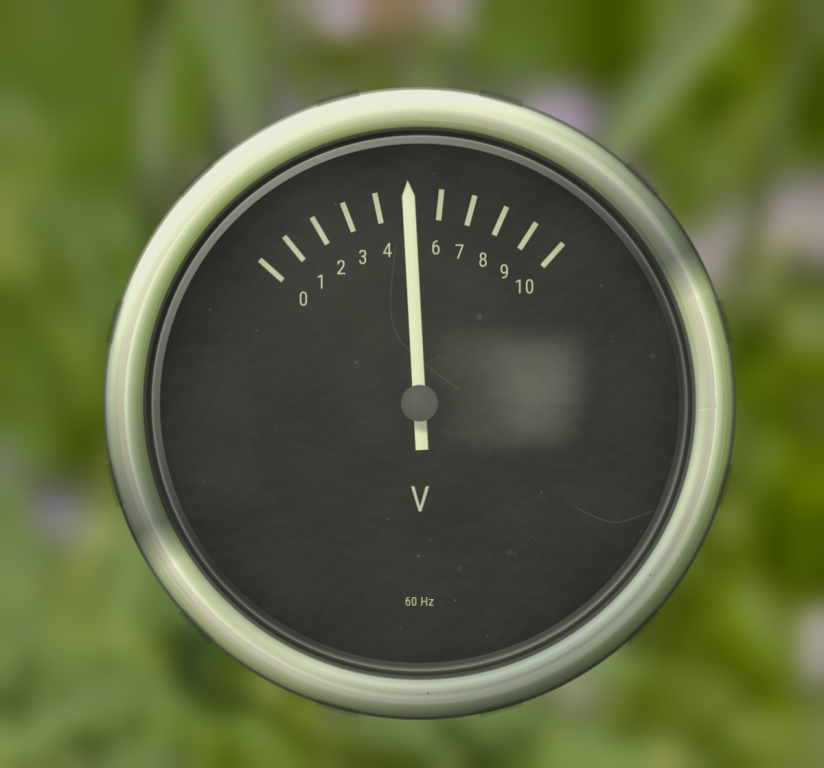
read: **5** V
